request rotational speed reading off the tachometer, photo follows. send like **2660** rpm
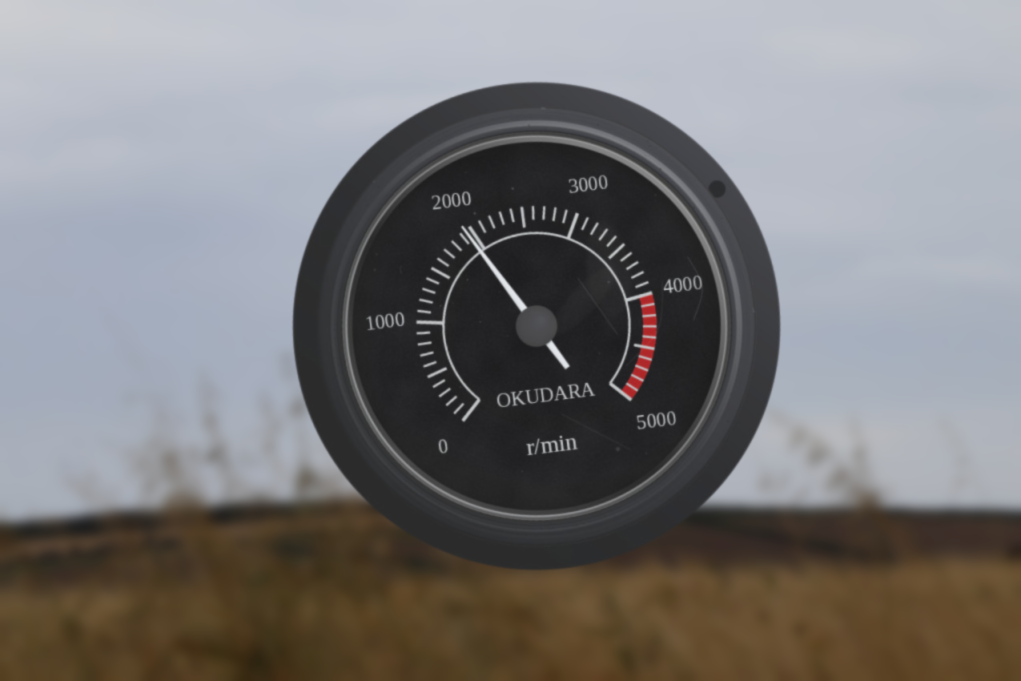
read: **1950** rpm
